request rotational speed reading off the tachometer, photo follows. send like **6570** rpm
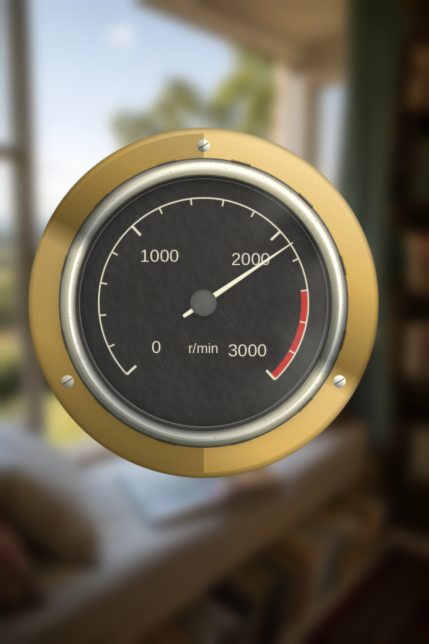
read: **2100** rpm
